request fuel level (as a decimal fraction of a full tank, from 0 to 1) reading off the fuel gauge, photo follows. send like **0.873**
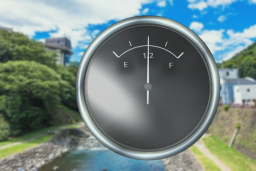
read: **0.5**
